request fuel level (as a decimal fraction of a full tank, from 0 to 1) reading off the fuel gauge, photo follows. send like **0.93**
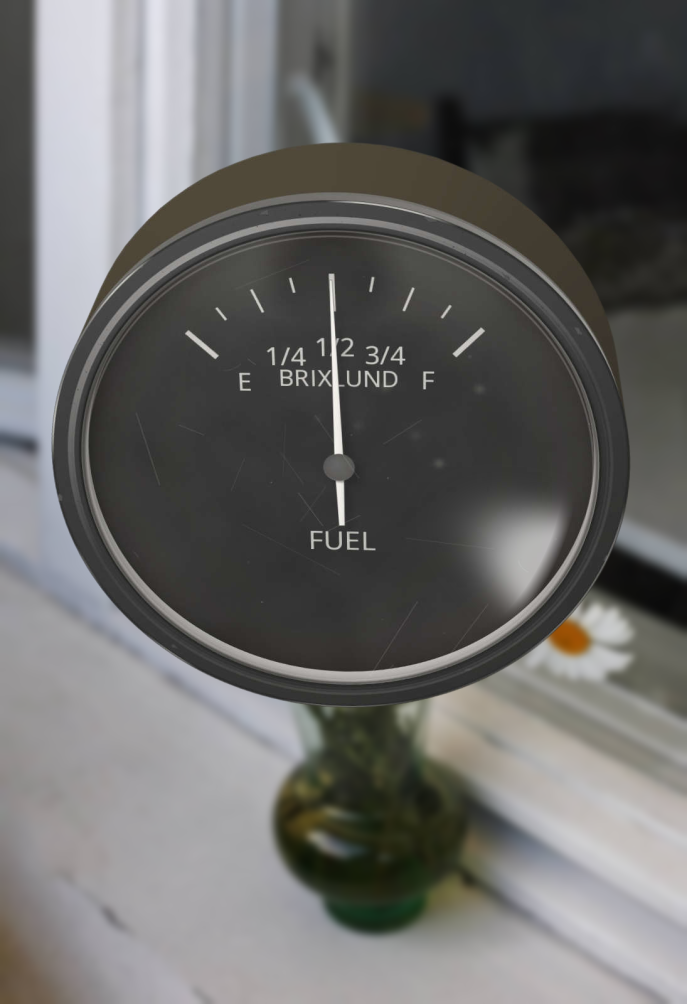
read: **0.5**
